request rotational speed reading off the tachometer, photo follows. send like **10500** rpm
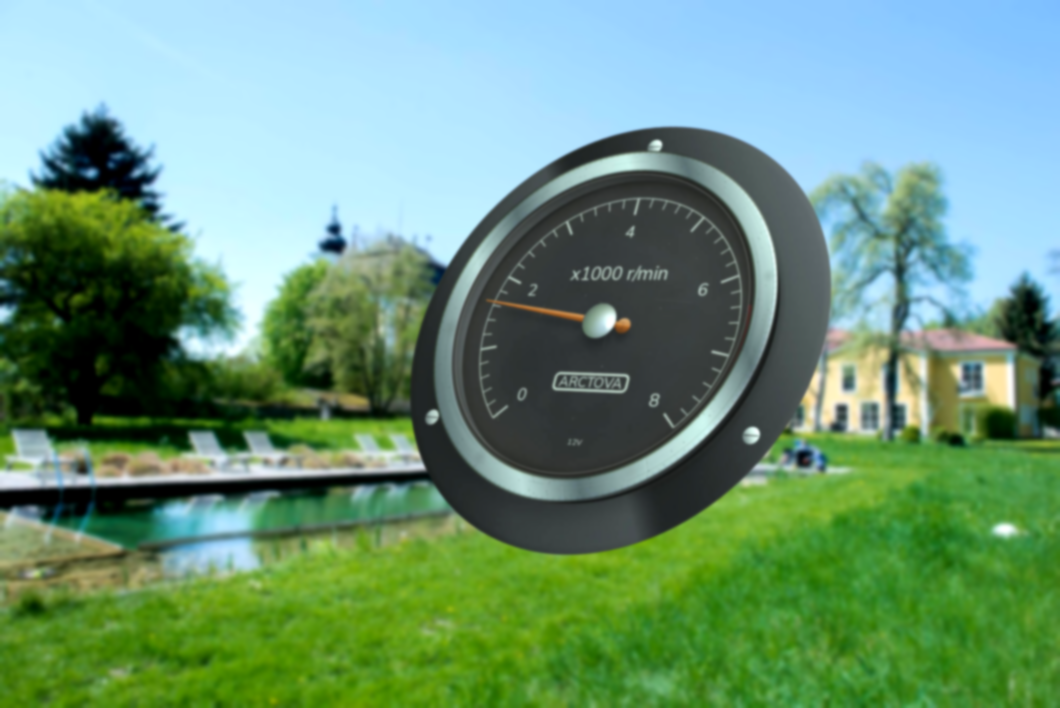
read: **1600** rpm
